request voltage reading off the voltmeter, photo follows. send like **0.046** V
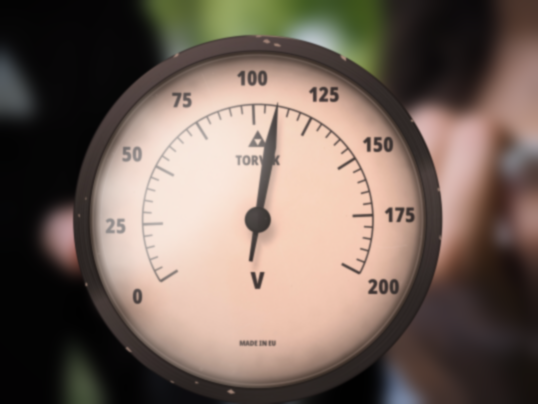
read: **110** V
